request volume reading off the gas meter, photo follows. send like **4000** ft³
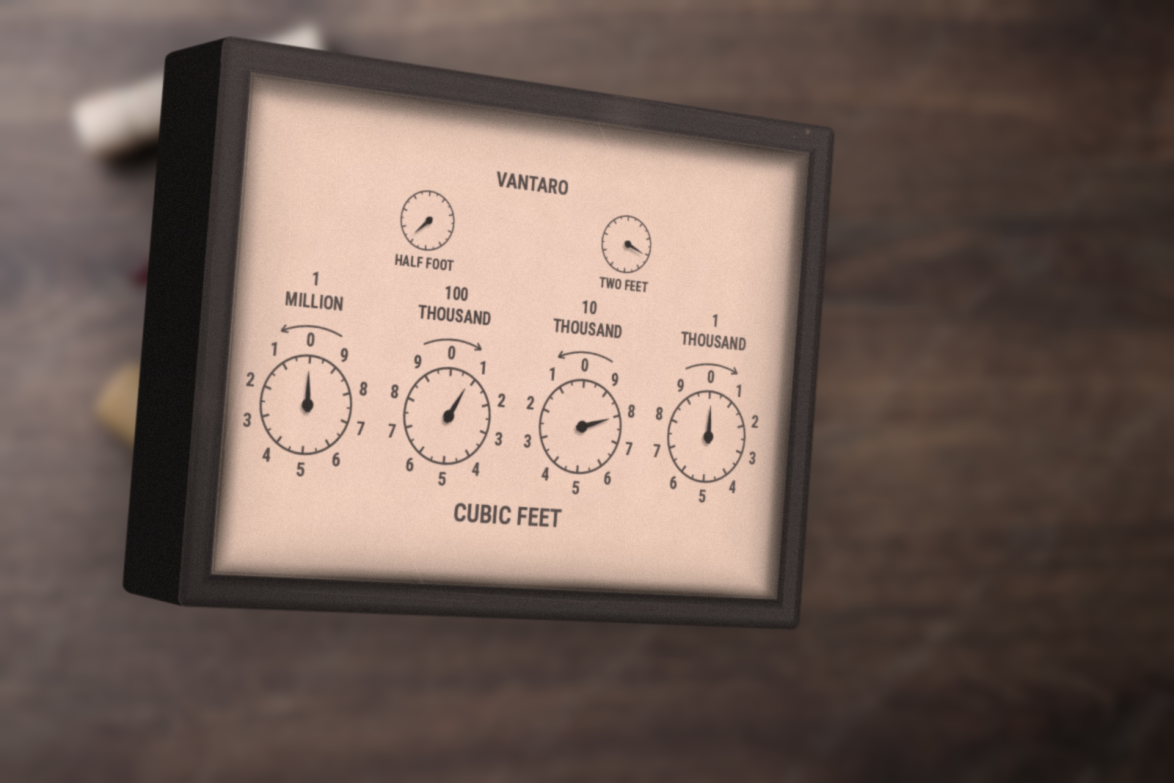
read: **8000** ft³
